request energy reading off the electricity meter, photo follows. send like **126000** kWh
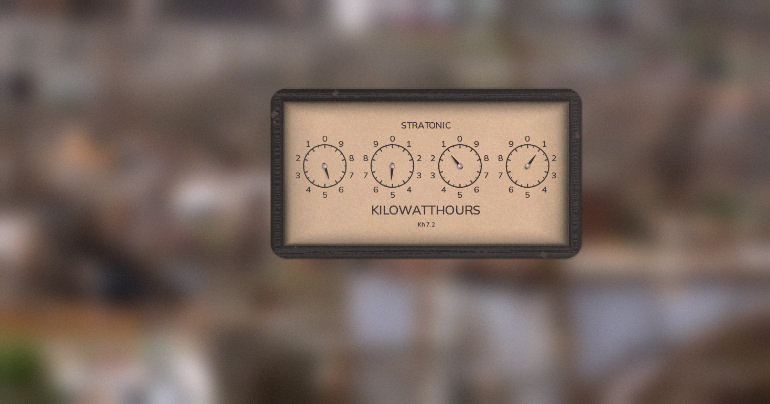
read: **5511** kWh
